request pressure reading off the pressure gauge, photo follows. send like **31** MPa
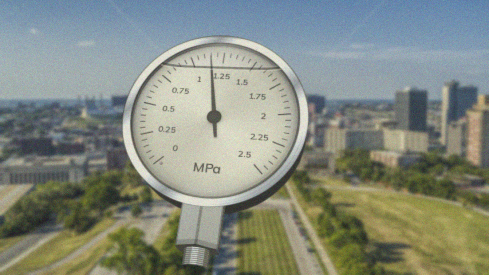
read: **1.15** MPa
